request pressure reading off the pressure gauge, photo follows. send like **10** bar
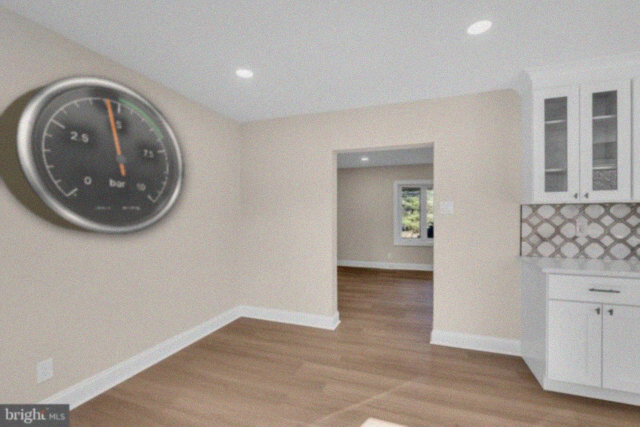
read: **4.5** bar
